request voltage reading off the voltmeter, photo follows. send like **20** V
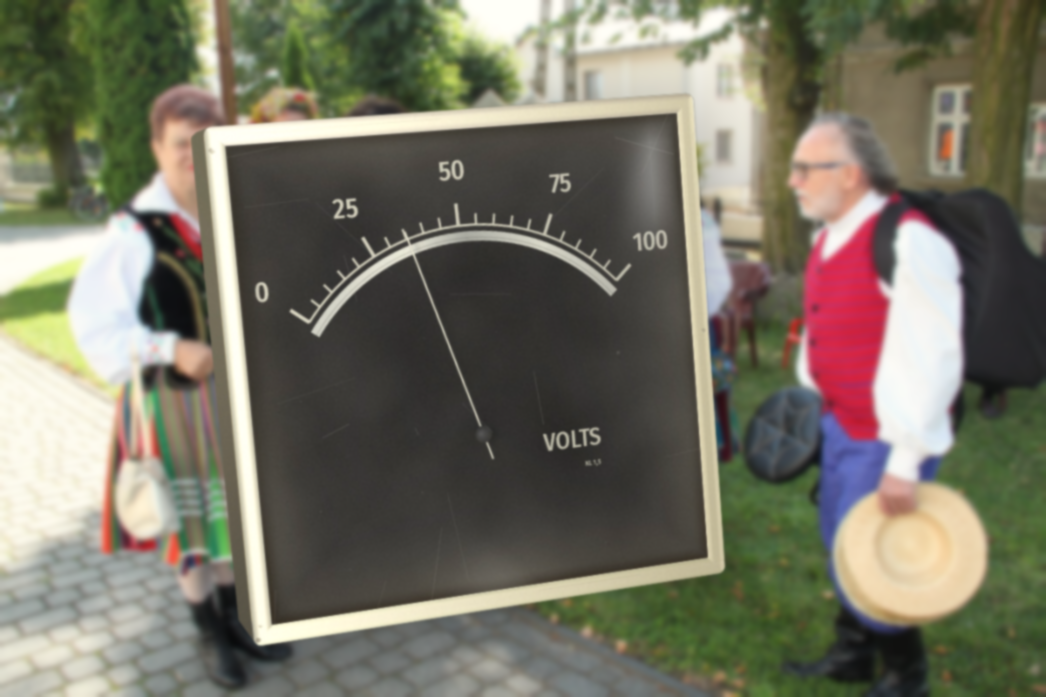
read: **35** V
